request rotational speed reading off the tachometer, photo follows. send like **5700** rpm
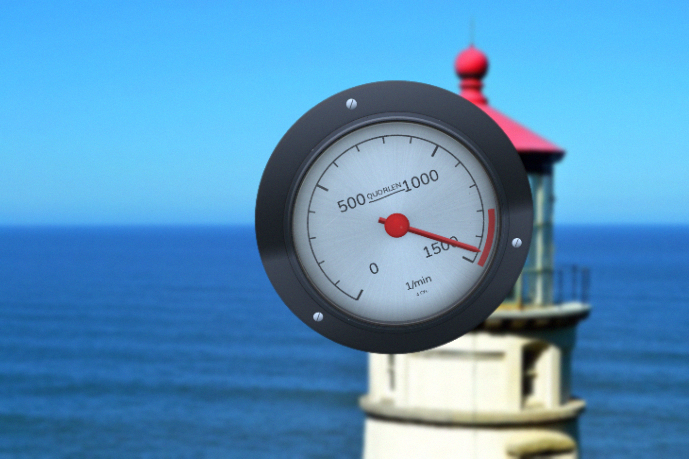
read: **1450** rpm
